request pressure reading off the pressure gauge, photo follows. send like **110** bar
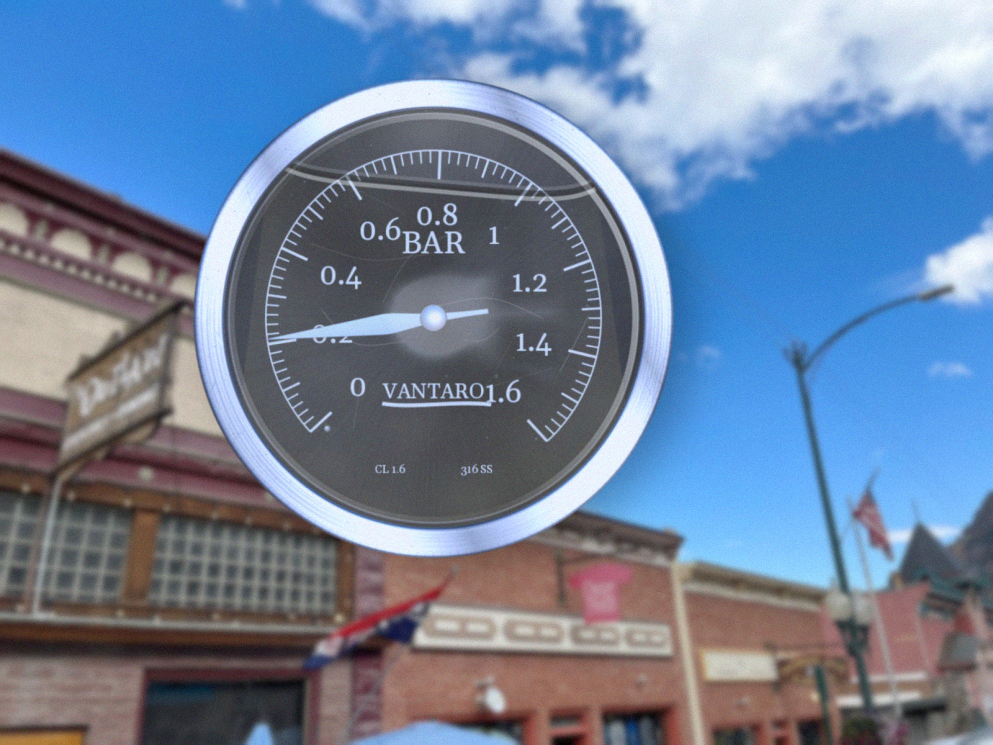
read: **0.21** bar
